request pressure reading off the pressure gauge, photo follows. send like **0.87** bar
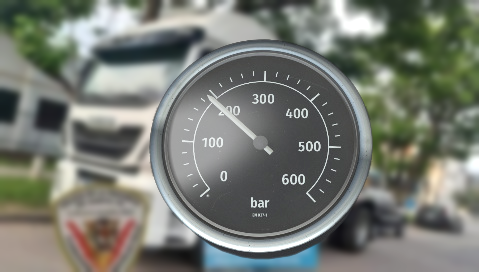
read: **190** bar
